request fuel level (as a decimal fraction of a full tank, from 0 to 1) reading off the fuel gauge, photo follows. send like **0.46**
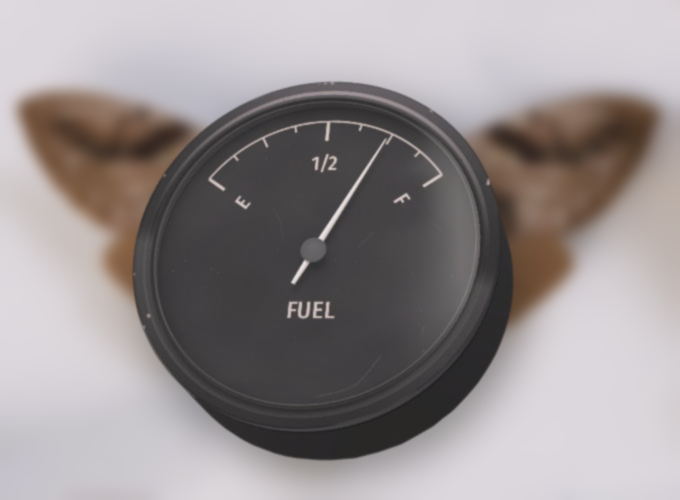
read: **0.75**
